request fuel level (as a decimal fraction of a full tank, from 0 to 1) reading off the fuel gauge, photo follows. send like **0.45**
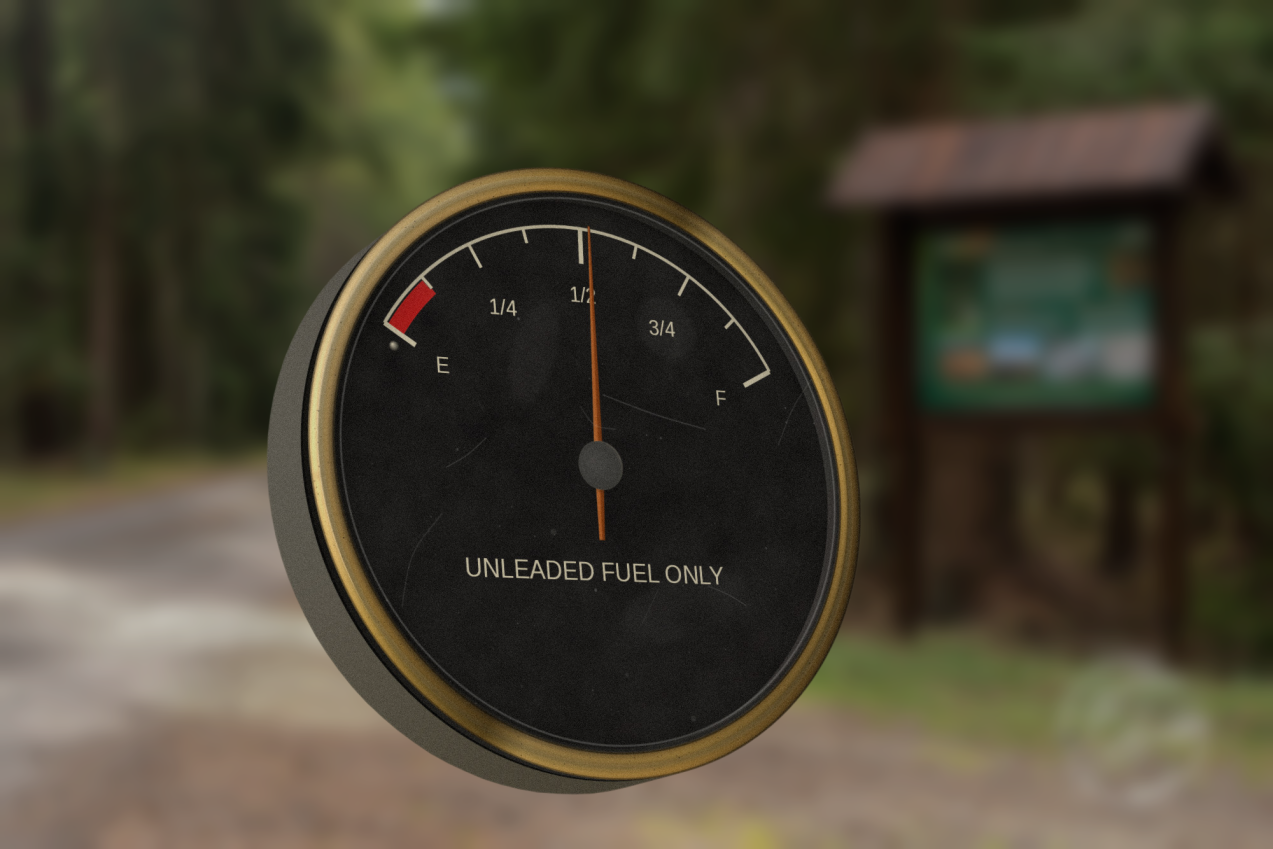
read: **0.5**
